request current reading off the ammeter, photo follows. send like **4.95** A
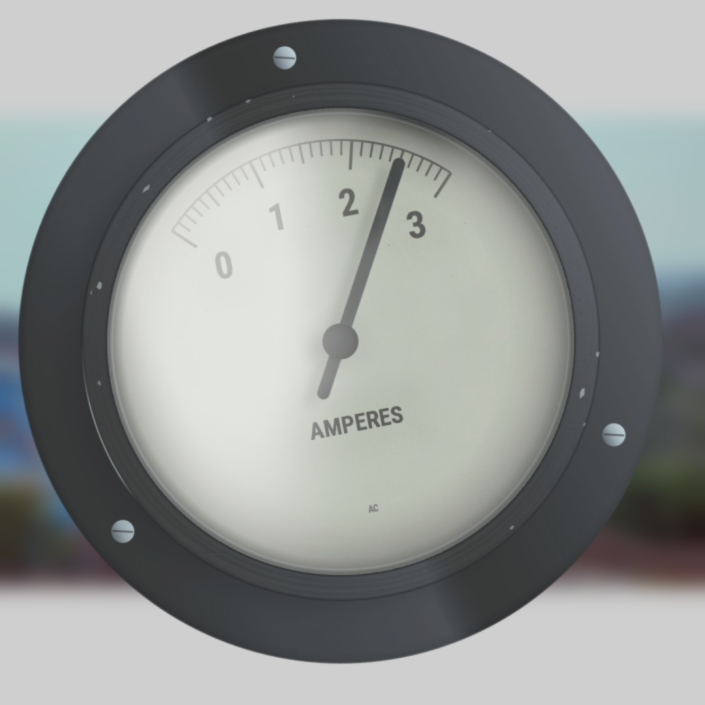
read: **2.5** A
